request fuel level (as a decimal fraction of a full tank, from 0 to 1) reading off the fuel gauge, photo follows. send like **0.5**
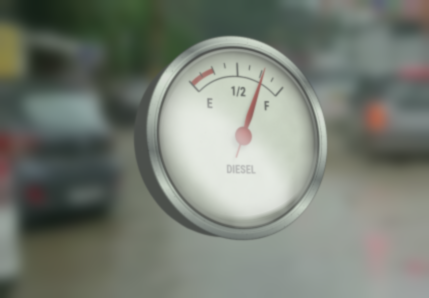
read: **0.75**
